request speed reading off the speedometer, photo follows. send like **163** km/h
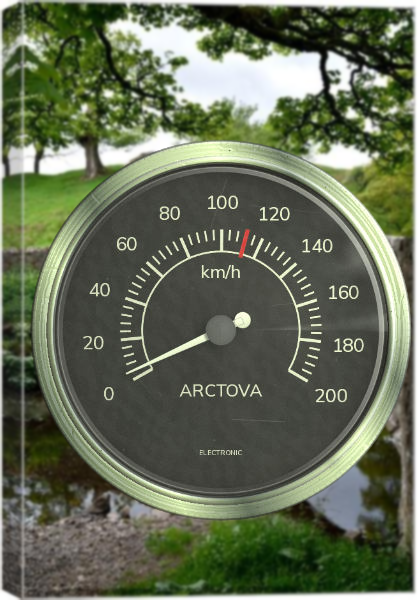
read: **4** km/h
